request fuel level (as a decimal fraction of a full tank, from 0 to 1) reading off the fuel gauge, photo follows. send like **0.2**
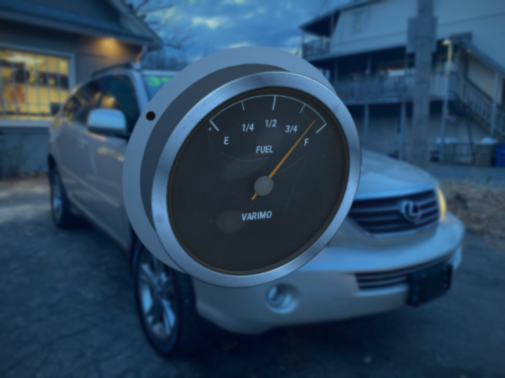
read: **0.875**
